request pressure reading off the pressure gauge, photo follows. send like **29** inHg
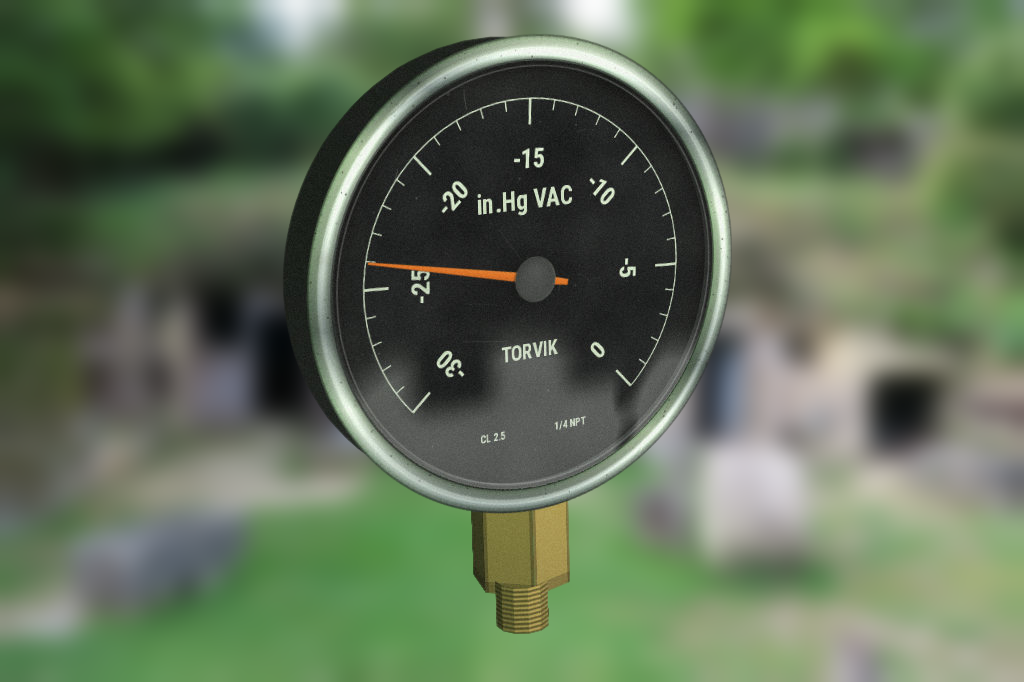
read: **-24** inHg
